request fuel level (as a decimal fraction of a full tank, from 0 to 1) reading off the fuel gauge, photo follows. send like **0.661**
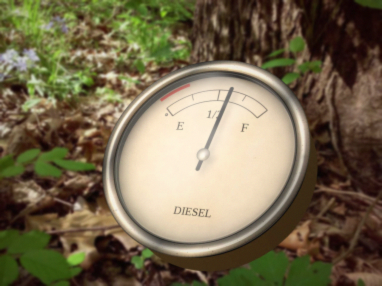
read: **0.625**
